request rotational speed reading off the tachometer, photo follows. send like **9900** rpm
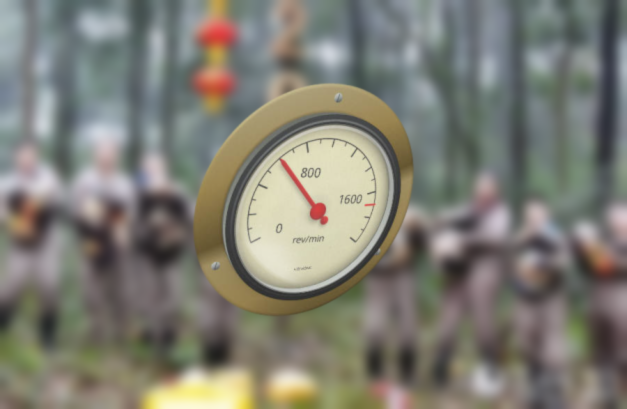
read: **600** rpm
